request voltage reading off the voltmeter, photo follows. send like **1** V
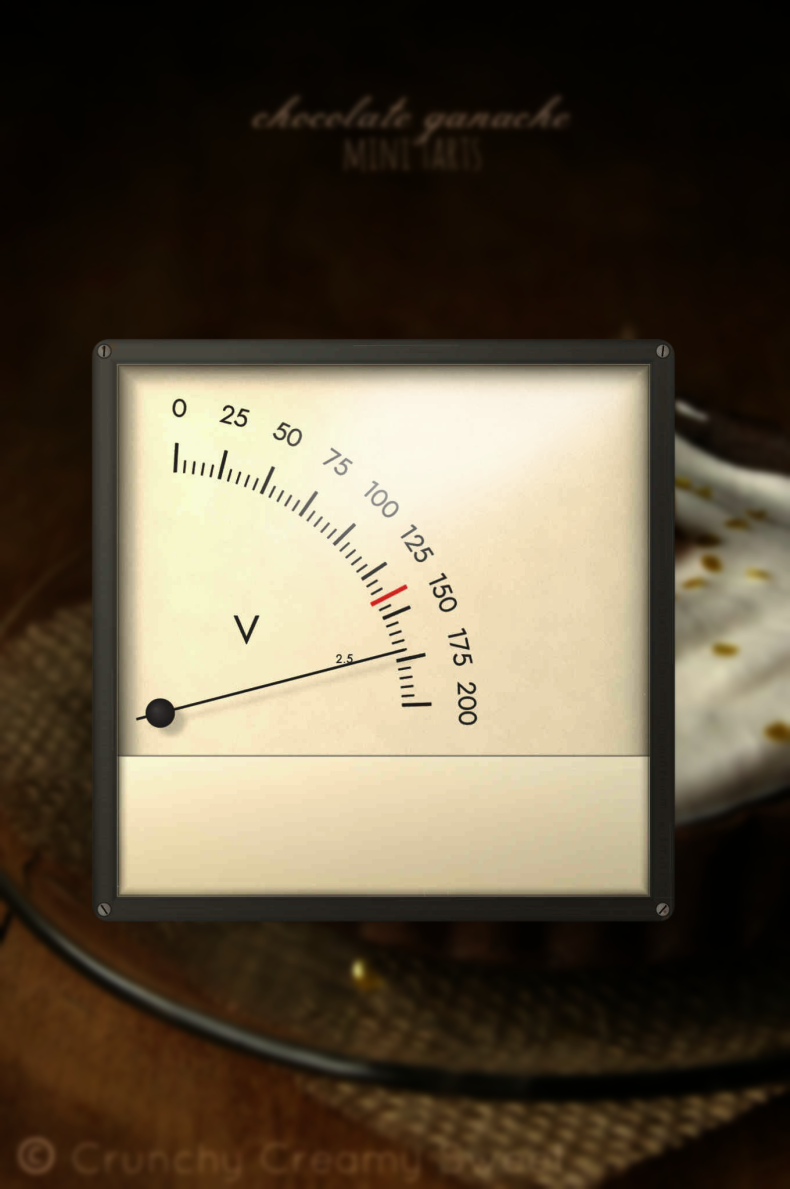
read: **170** V
